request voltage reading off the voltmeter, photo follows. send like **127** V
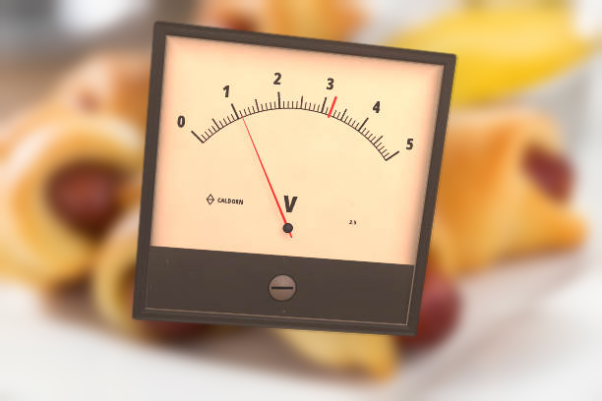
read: **1.1** V
